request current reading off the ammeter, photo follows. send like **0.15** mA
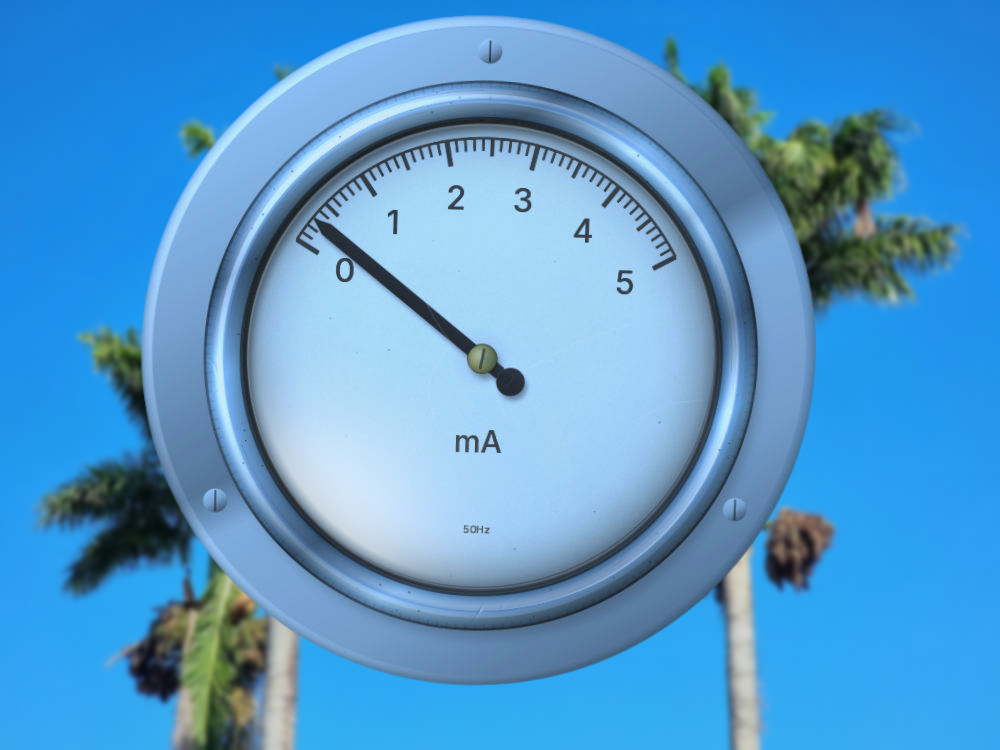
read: **0.3** mA
